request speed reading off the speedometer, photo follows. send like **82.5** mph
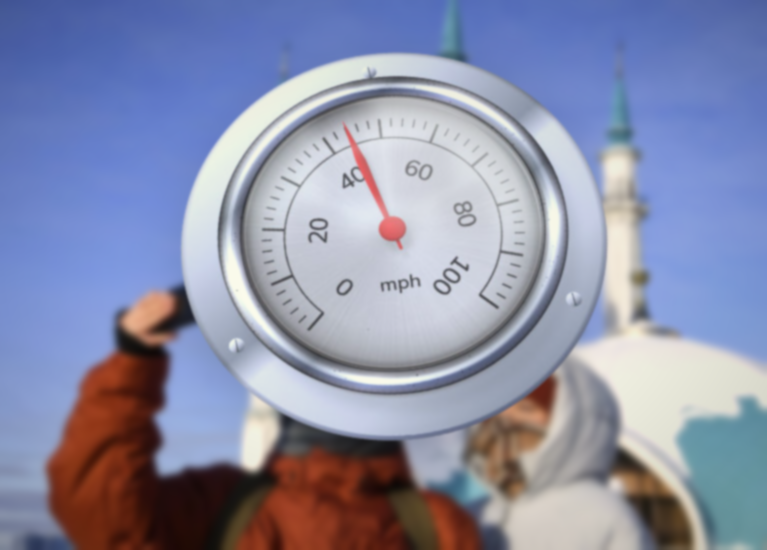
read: **44** mph
